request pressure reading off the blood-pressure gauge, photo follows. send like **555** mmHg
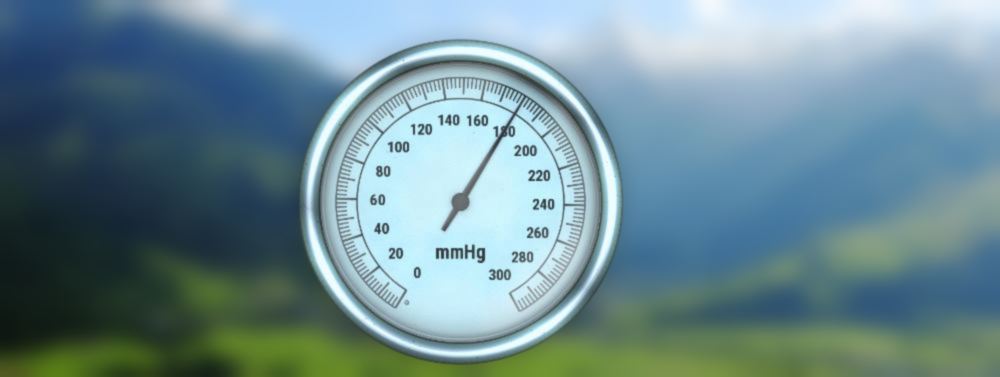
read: **180** mmHg
